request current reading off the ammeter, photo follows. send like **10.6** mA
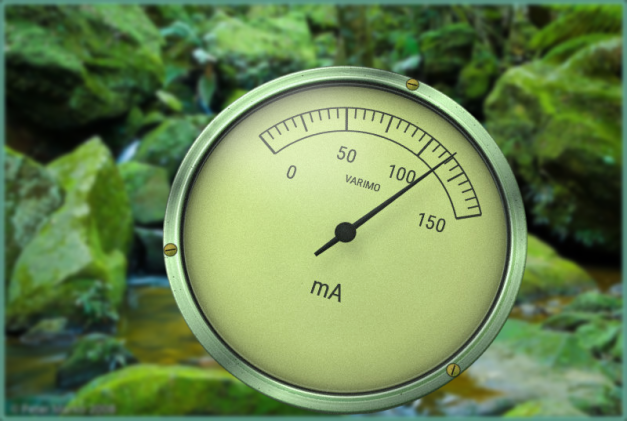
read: **115** mA
